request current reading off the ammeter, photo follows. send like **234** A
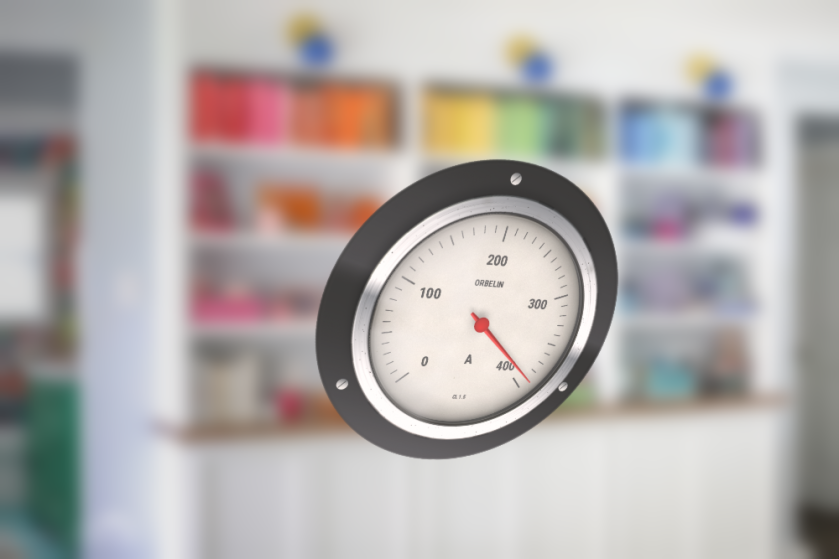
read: **390** A
